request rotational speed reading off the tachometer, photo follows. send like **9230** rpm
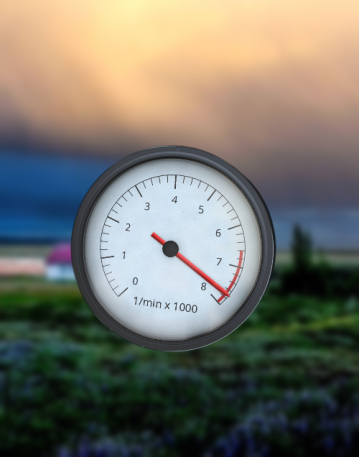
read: **7700** rpm
